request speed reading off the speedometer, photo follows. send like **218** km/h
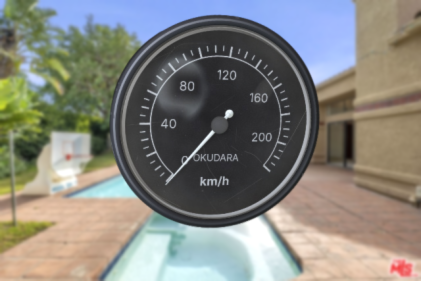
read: **0** km/h
